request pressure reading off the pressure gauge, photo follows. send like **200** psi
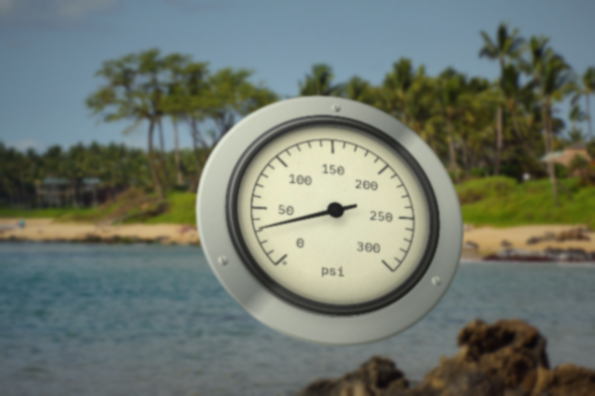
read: **30** psi
